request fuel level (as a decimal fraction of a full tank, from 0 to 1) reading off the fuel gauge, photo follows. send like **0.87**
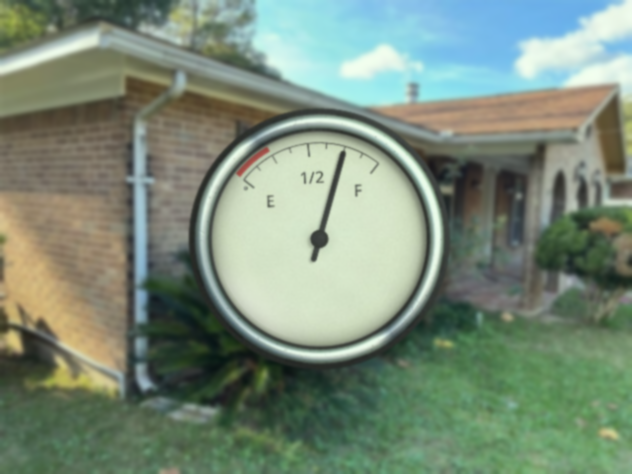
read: **0.75**
